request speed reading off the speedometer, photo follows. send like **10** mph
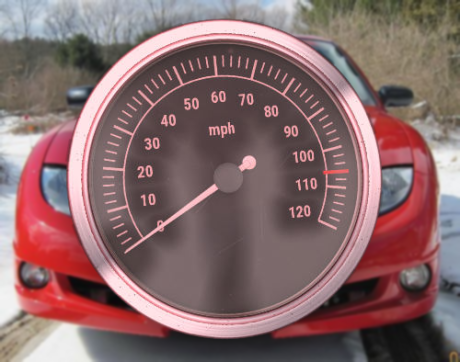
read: **0** mph
